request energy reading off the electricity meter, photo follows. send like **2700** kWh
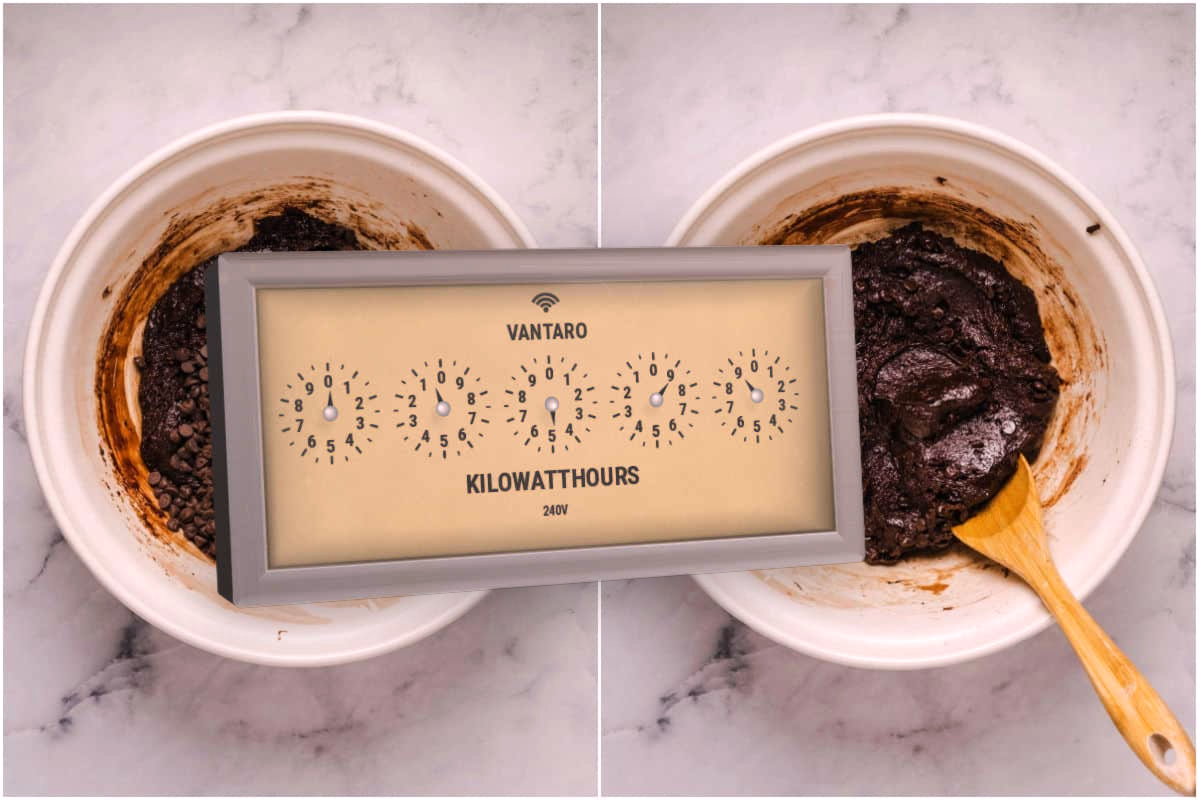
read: **489** kWh
